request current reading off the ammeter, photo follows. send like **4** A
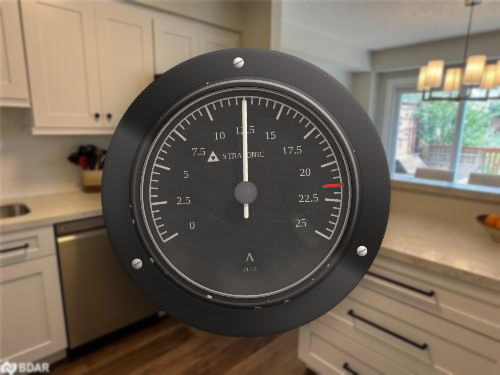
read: **12.5** A
